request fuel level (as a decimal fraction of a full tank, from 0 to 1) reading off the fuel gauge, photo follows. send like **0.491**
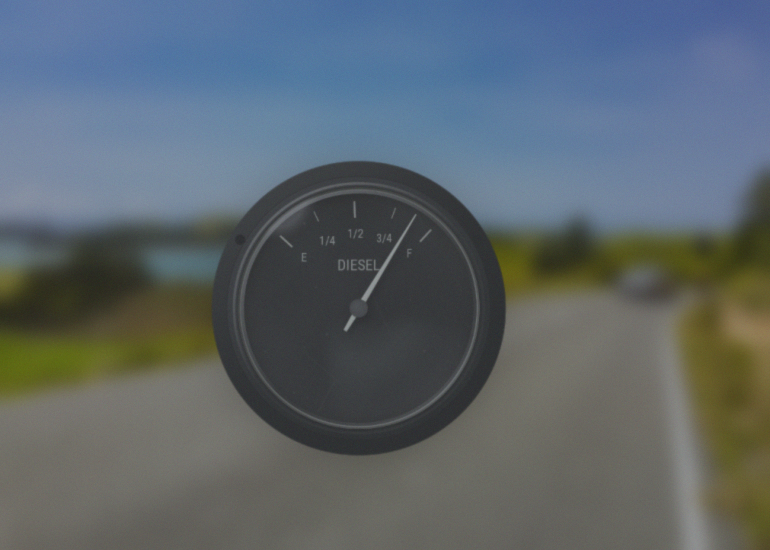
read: **0.875**
